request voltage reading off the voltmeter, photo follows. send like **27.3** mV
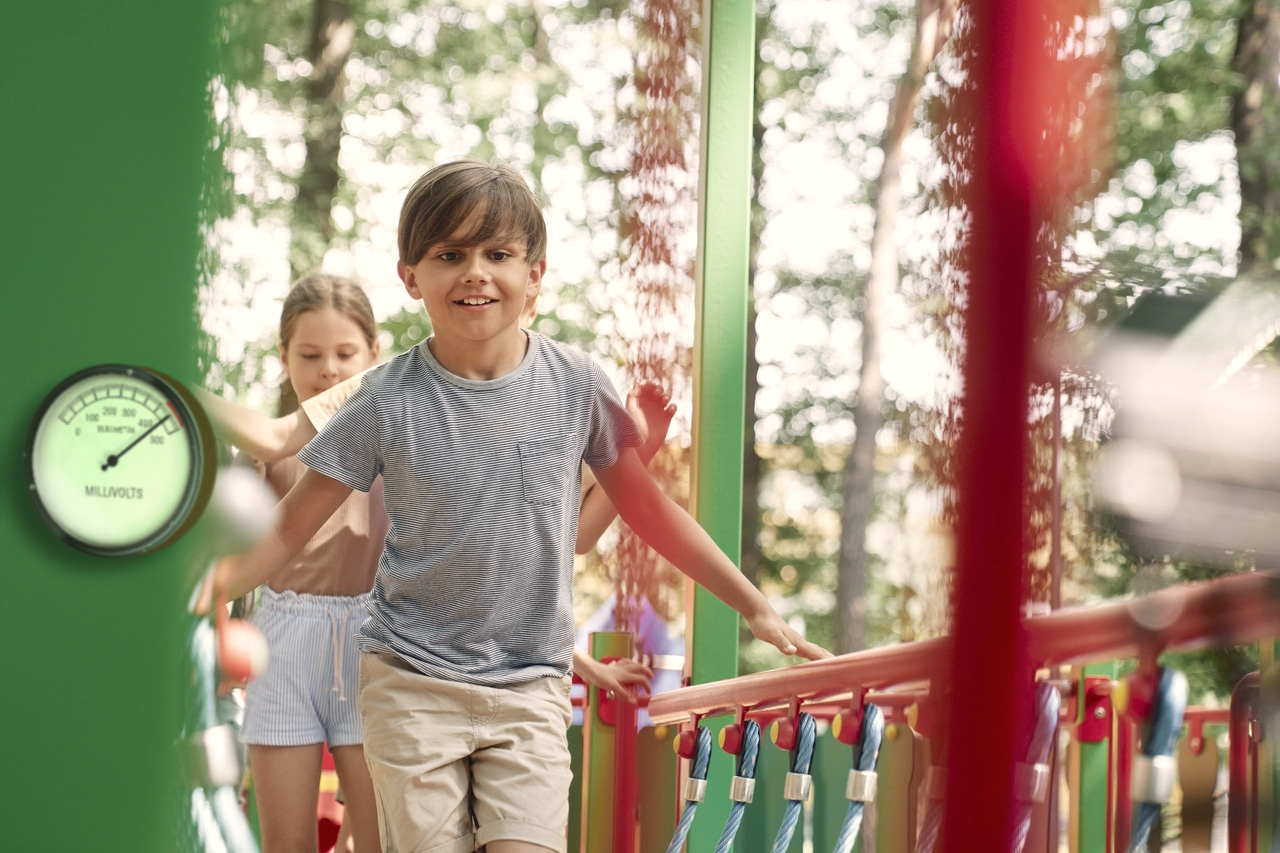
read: **450** mV
